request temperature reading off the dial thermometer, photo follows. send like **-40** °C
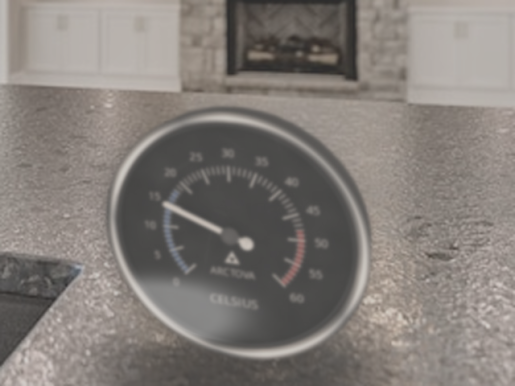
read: **15** °C
